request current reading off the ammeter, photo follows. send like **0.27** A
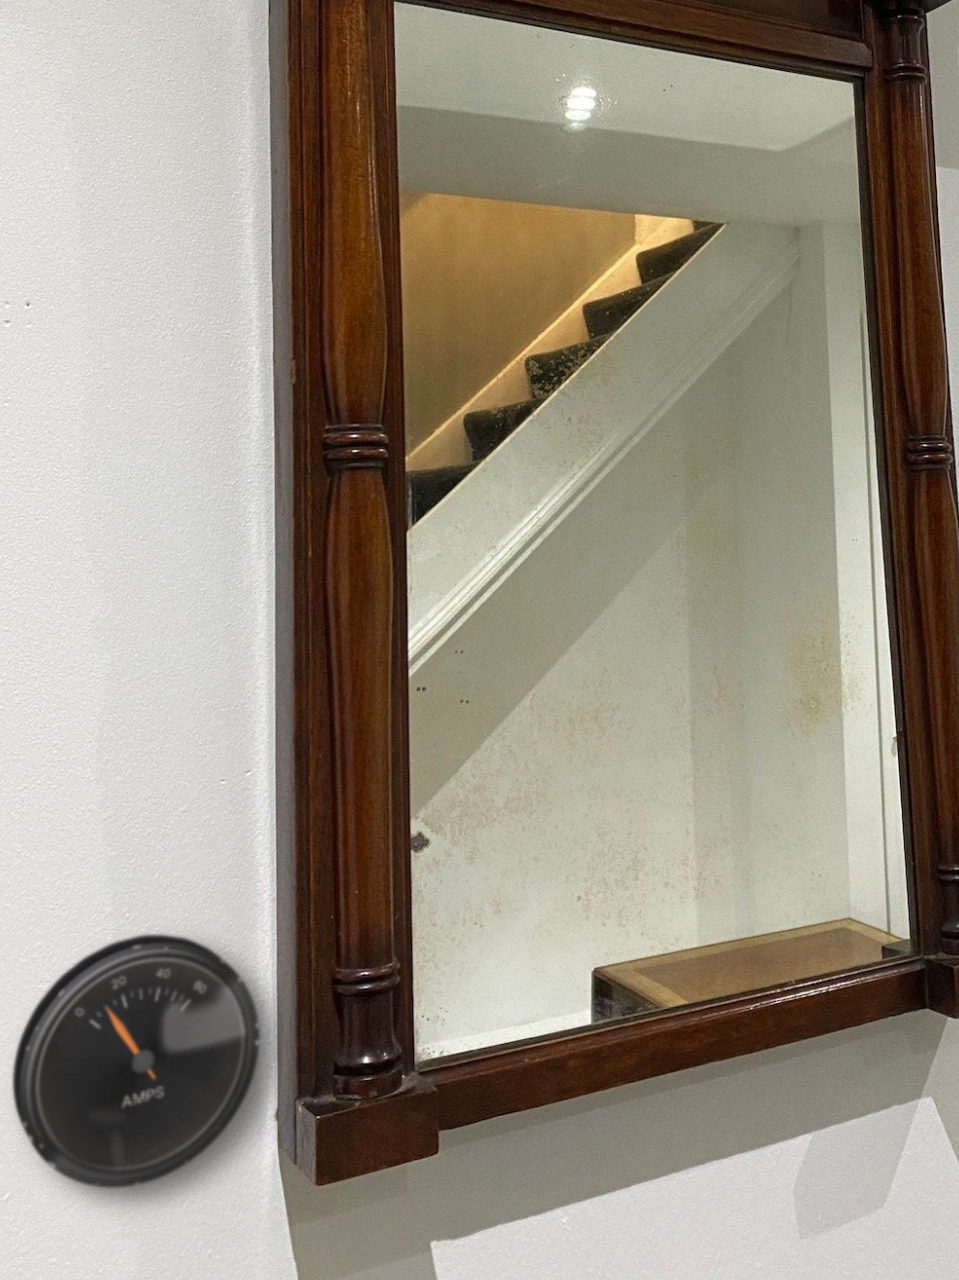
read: **10** A
